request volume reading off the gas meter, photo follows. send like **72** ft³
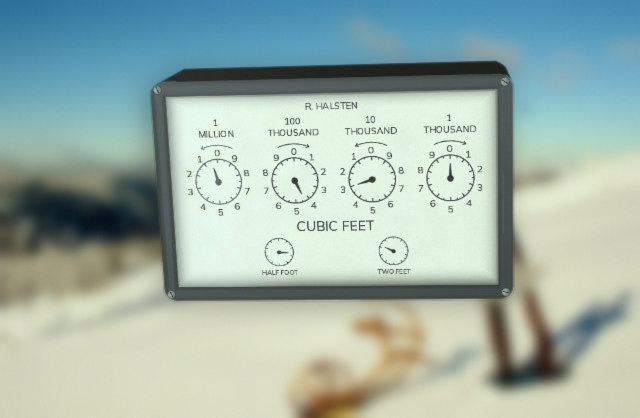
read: **43000** ft³
